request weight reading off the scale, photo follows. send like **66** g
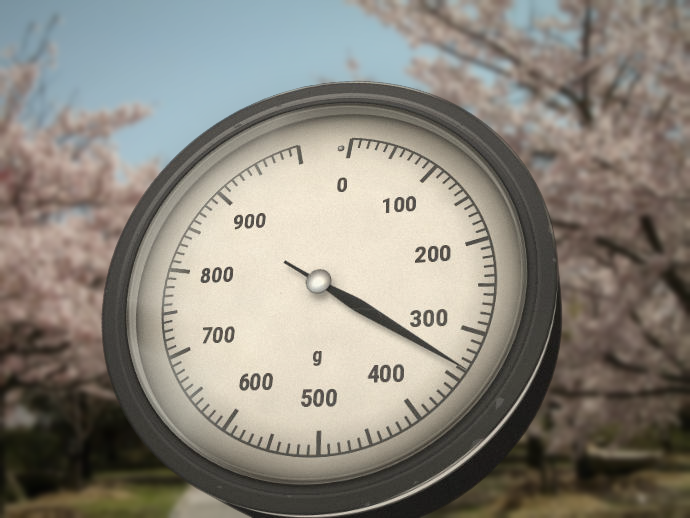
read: **340** g
